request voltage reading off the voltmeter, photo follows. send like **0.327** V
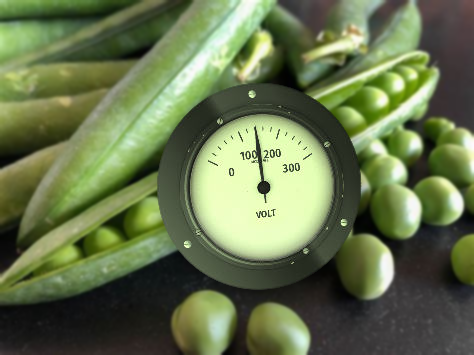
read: **140** V
